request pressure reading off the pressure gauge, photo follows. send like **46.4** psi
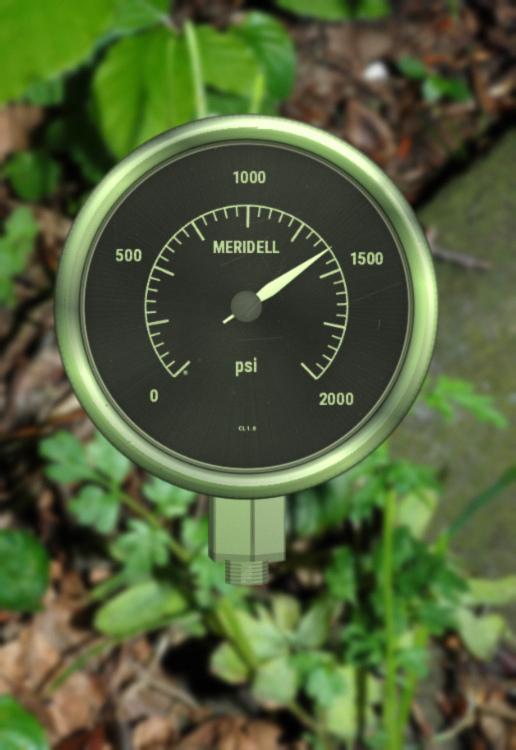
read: **1400** psi
